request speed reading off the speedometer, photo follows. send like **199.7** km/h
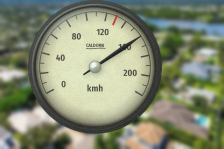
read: **160** km/h
